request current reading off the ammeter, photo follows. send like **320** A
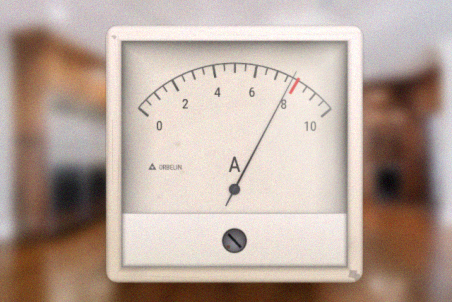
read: **7.75** A
